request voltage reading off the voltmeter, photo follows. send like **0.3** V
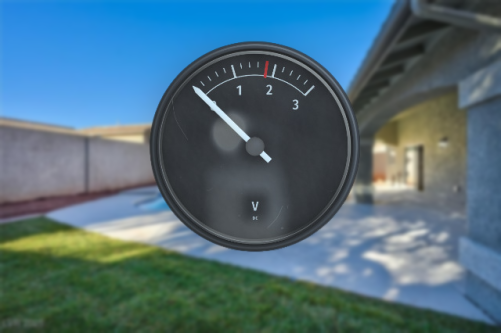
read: **0** V
